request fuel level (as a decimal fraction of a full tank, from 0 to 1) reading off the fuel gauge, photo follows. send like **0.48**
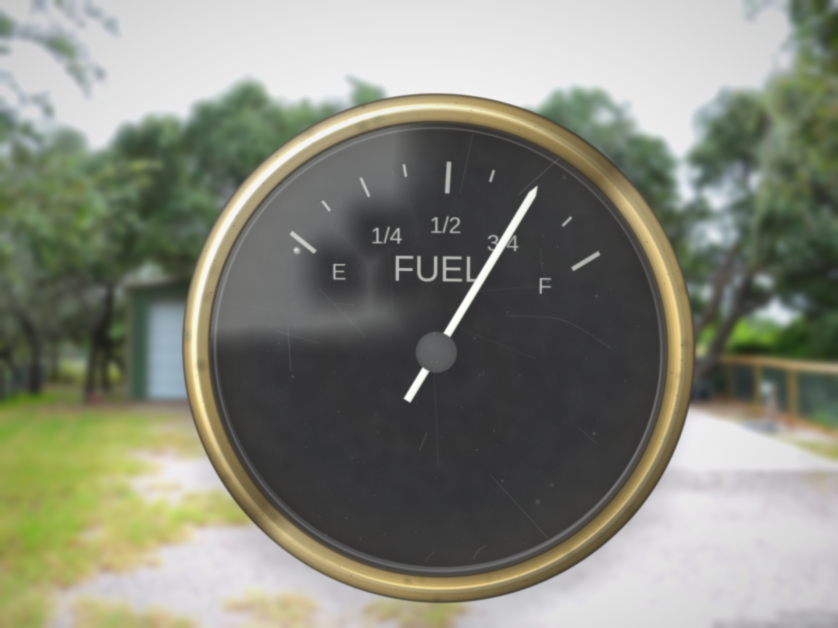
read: **0.75**
